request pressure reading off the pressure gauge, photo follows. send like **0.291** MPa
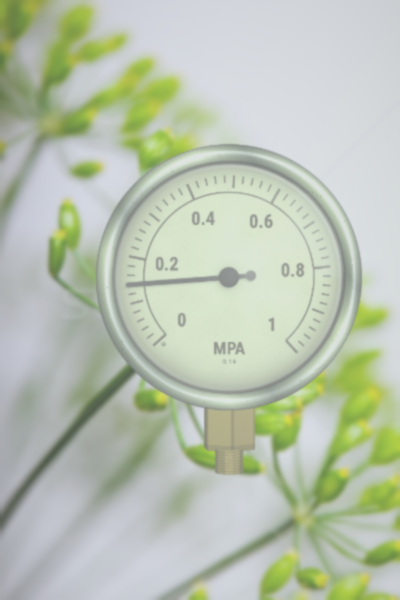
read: **0.14** MPa
